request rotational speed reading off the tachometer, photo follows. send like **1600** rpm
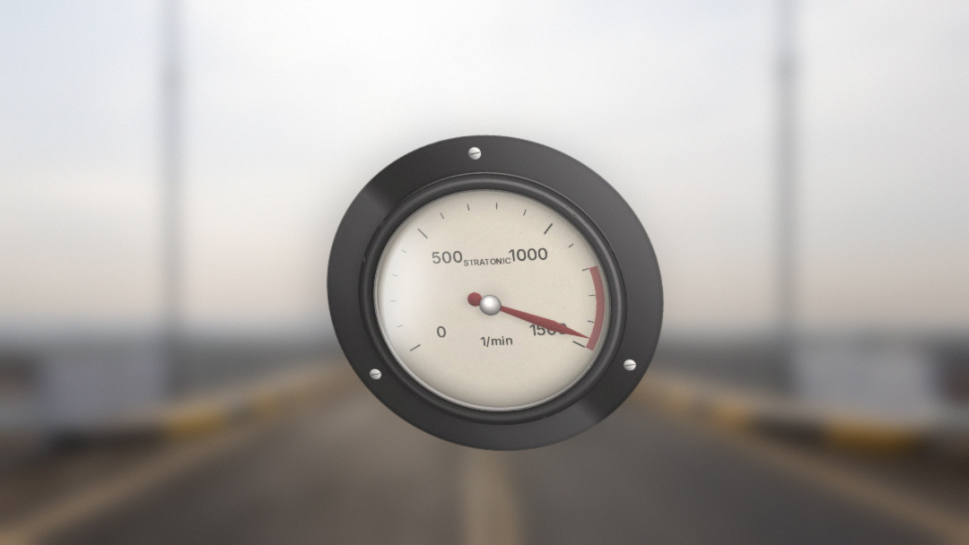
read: **1450** rpm
